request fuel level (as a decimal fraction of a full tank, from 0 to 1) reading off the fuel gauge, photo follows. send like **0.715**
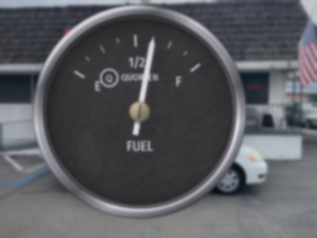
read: **0.625**
